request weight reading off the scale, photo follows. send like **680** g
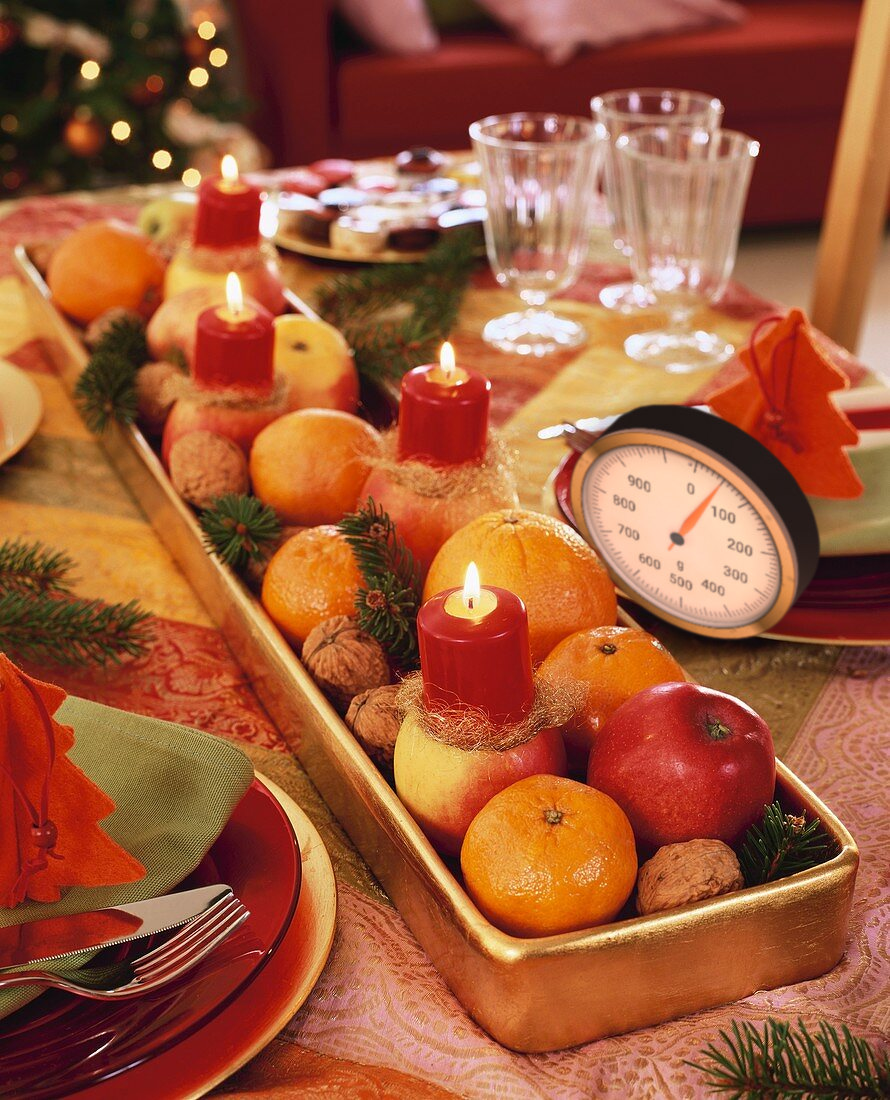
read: **50** g
